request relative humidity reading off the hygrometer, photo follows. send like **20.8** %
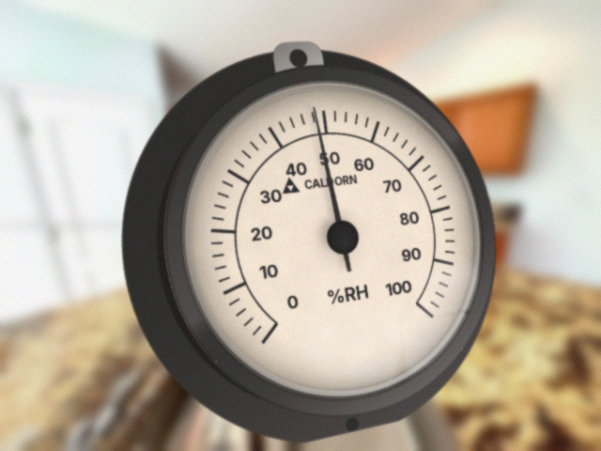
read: **48** %
